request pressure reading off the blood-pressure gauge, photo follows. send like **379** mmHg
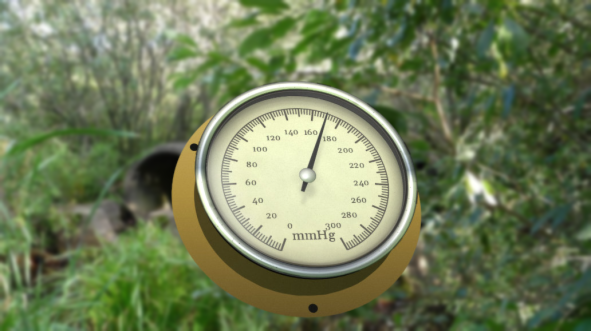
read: **170** mmHg
